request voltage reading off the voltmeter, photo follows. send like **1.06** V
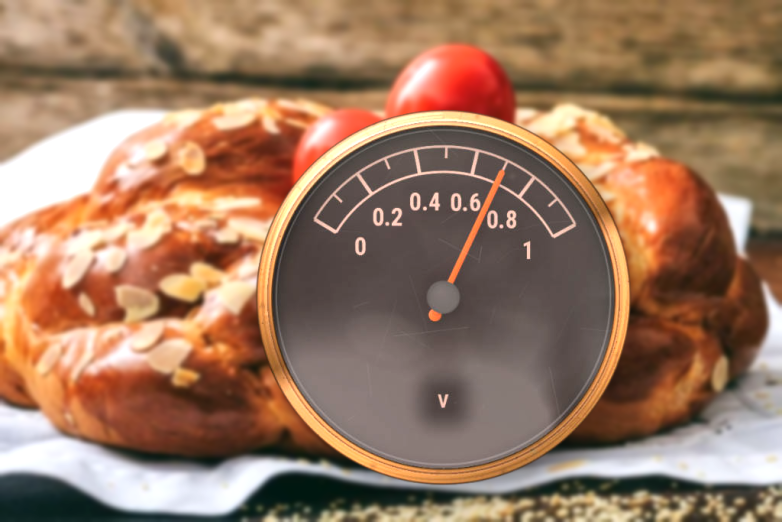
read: **0.7** V
